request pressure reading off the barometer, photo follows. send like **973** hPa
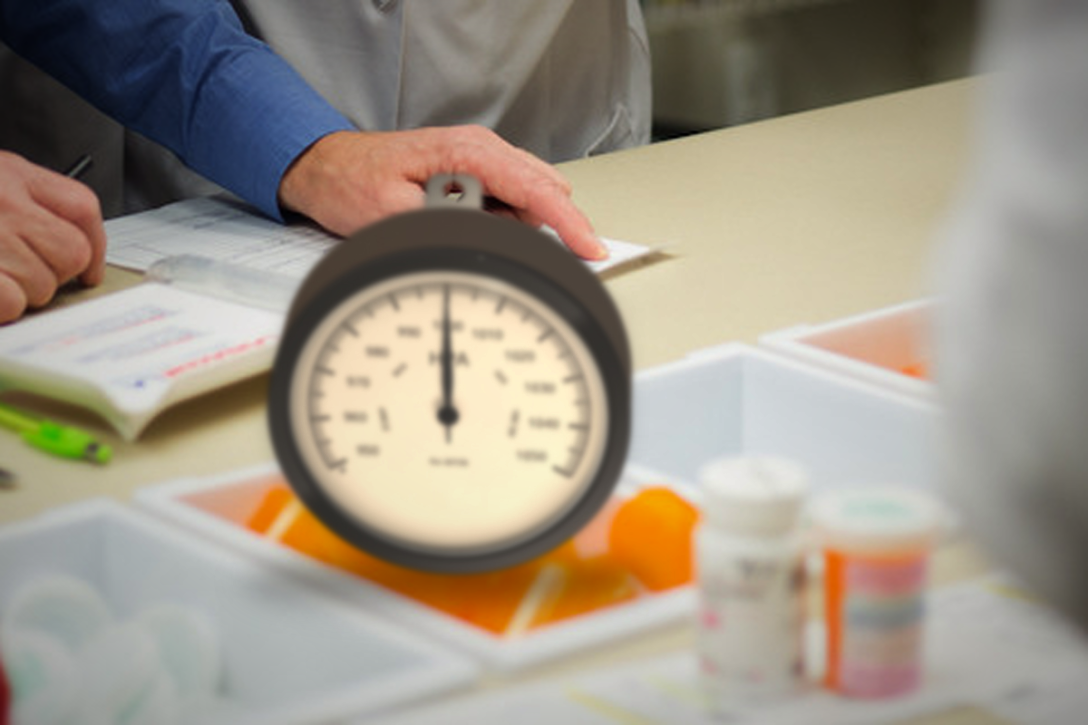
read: **1000** hPa
